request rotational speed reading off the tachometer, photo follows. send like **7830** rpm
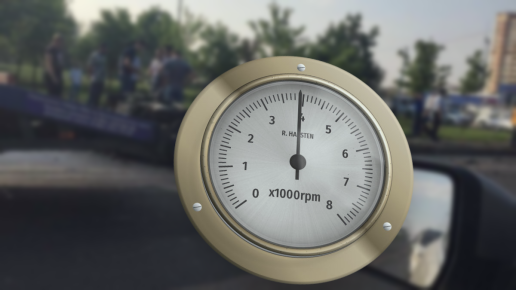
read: **3900** rpm
